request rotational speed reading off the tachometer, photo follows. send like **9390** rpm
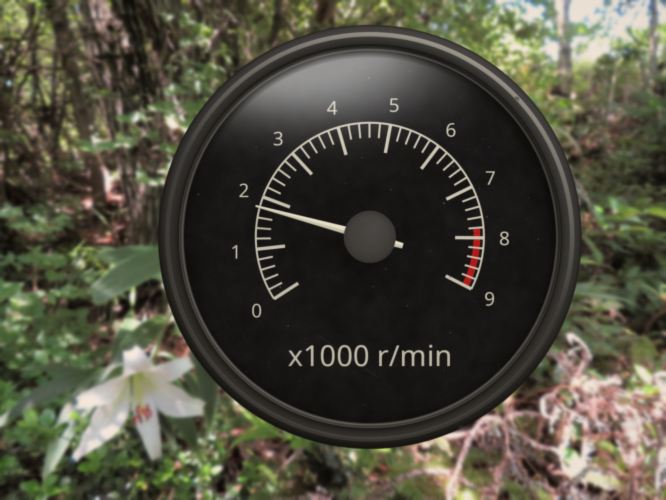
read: **1800** rpm
